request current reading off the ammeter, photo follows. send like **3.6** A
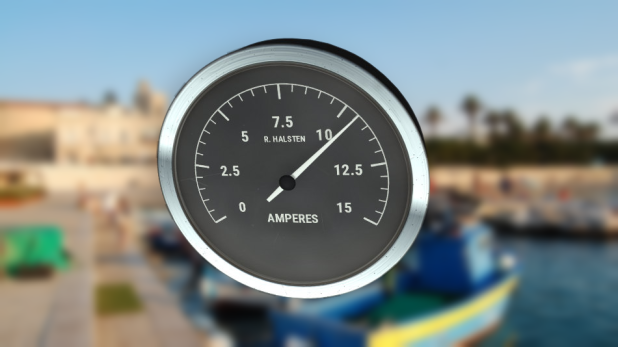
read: **10.5** A
